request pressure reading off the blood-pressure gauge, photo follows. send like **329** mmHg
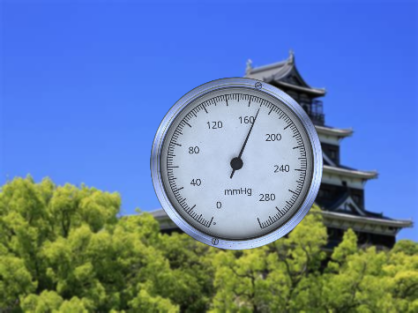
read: **170** mmHg
